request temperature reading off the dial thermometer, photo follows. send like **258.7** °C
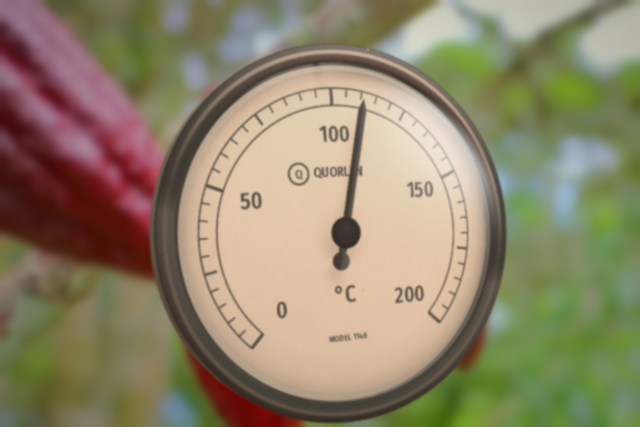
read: **110** °C
